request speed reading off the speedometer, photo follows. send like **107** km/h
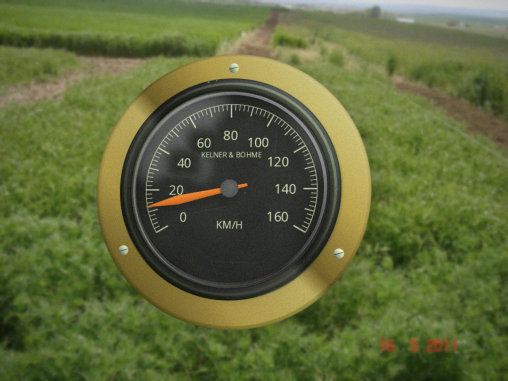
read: **12** km/h
